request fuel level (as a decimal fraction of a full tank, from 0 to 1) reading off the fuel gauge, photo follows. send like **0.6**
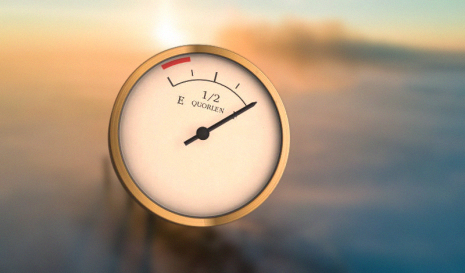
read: **1**
